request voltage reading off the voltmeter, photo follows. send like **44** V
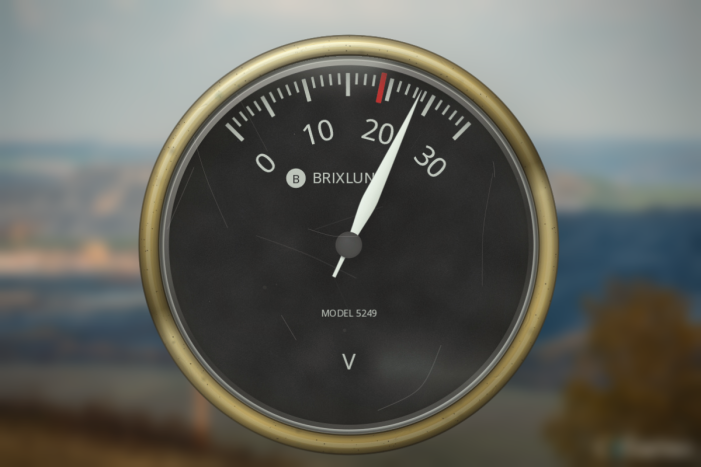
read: **23.5** V
